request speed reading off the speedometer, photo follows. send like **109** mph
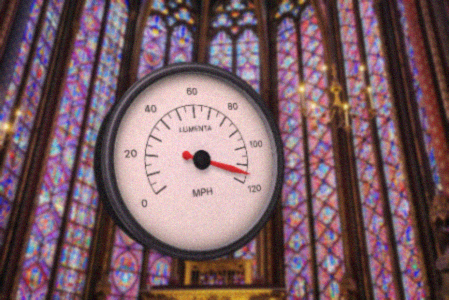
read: **115** mph
